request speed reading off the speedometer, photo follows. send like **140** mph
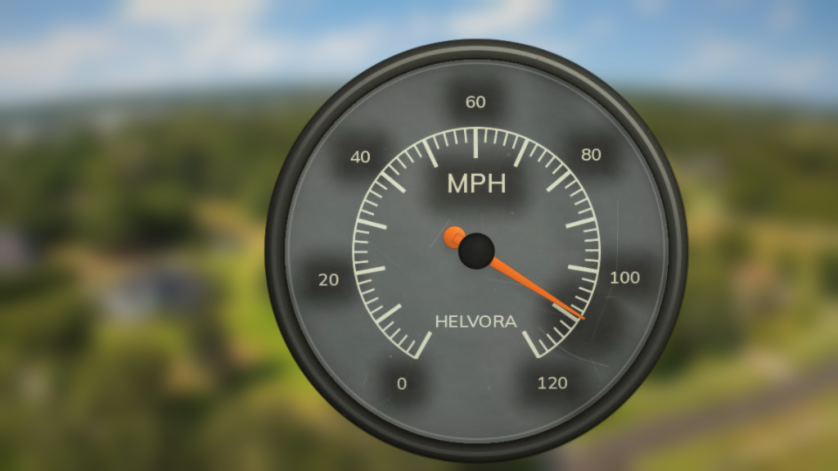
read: **109** mph
